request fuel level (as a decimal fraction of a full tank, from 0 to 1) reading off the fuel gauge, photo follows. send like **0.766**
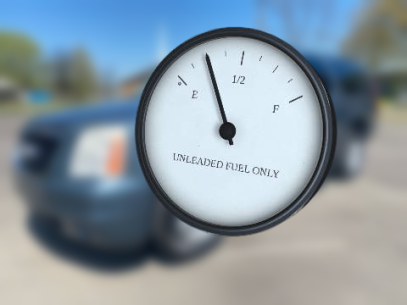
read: **0.25**
